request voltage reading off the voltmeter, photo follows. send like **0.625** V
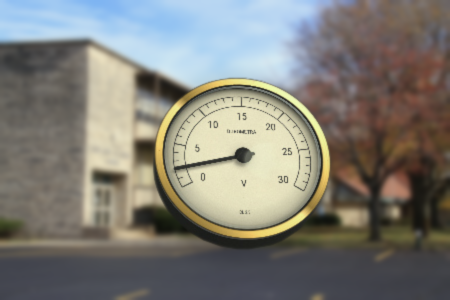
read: **2** V
